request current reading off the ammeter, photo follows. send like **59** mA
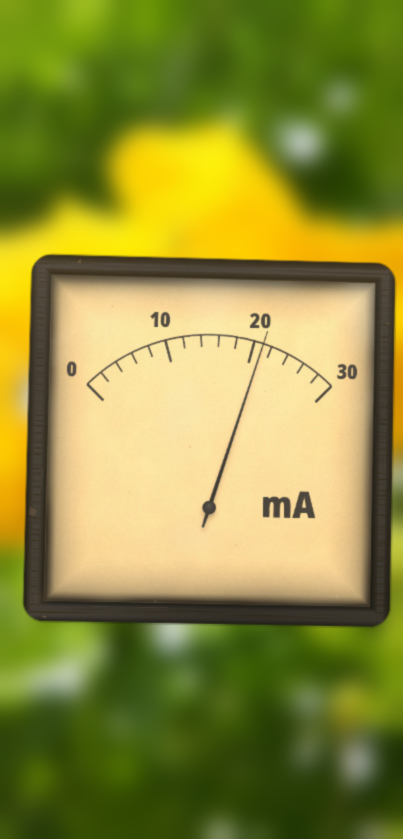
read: **21** mA
